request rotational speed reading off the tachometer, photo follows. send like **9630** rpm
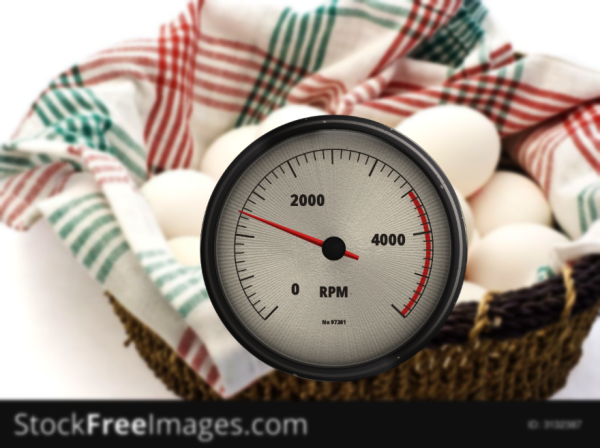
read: **1250** rpm
